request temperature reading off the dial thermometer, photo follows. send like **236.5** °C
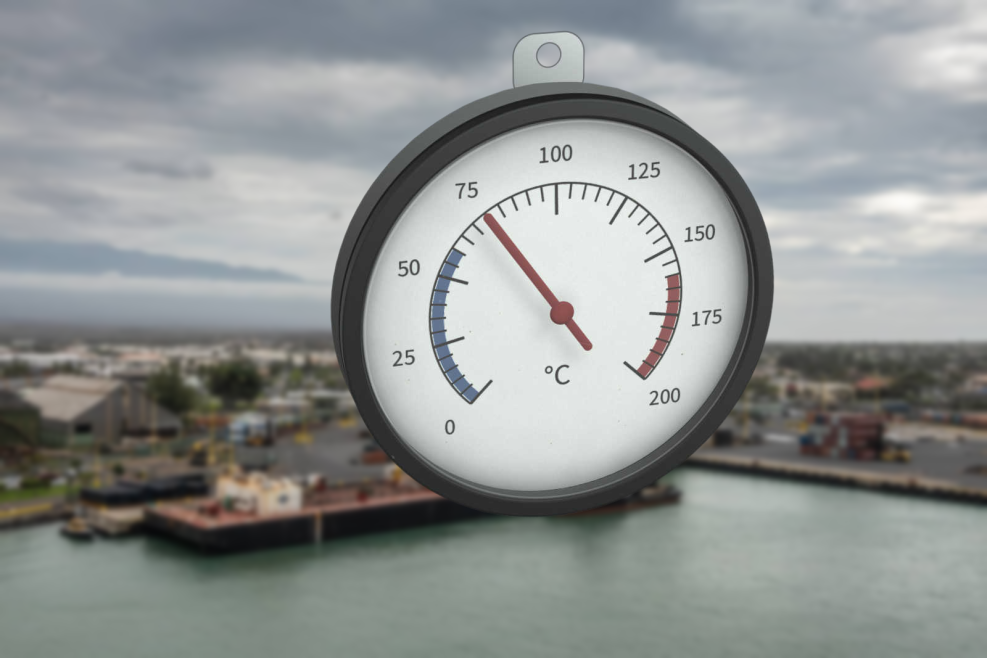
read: **75** °C
